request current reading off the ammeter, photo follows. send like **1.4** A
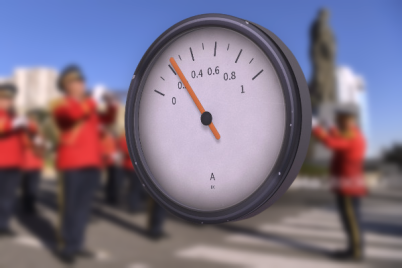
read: **0.25** A
